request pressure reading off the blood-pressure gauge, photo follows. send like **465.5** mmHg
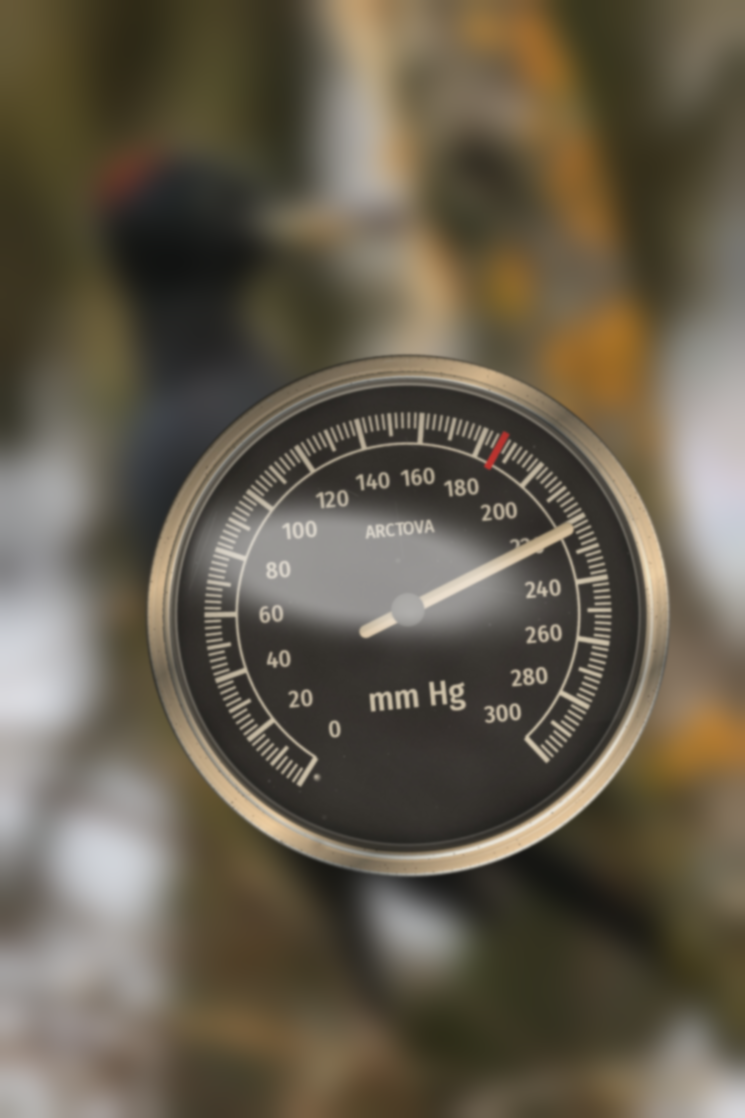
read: **222** mmHg
